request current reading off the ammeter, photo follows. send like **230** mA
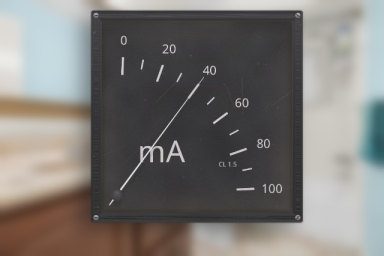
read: **40** mA
